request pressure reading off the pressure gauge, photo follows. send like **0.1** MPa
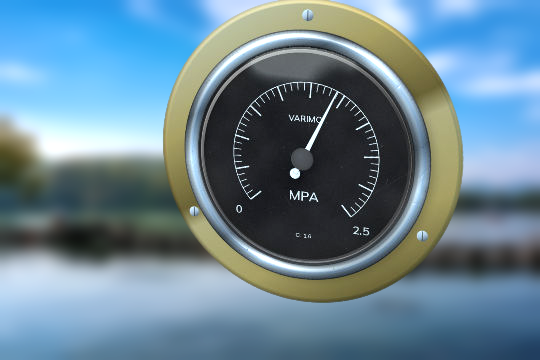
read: **1.45** MPa
